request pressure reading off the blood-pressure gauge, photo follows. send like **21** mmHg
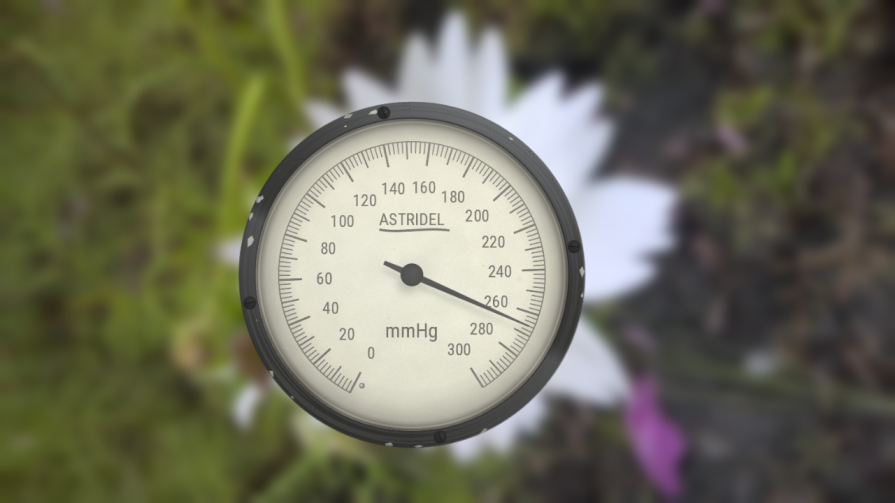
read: **266** mmHg
